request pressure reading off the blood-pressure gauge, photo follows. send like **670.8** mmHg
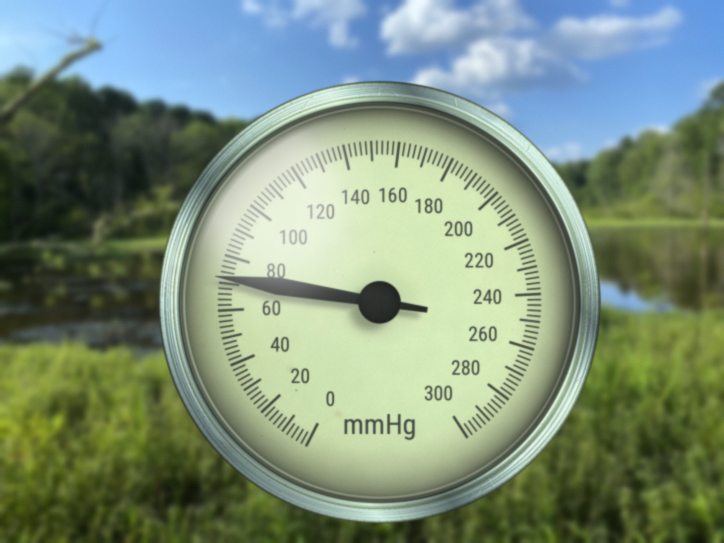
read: **72** mmHg
